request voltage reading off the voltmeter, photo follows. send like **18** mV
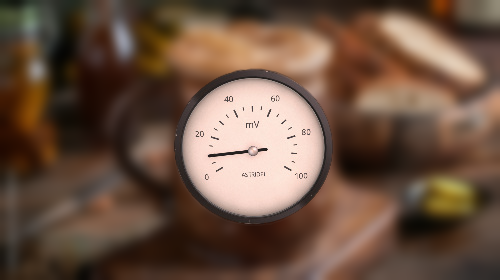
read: **10** mV
